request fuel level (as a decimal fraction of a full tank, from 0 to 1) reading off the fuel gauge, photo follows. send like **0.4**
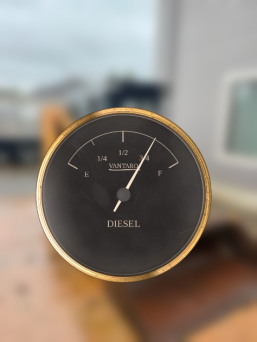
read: **0.75**
